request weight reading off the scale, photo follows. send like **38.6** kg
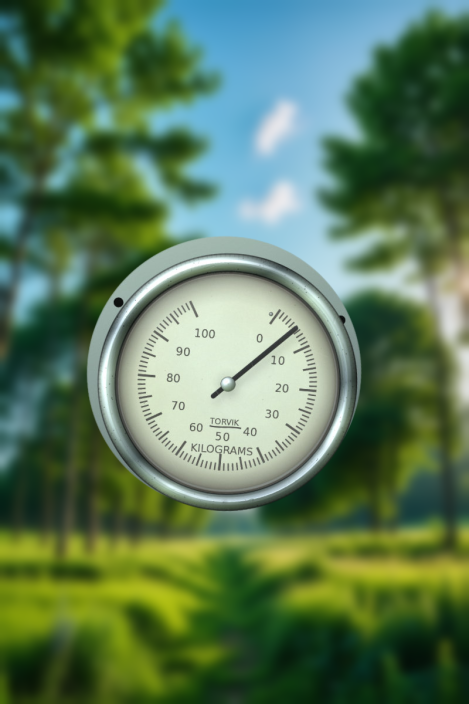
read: **5** kg
